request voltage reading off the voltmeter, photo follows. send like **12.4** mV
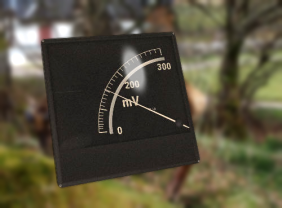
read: **150** mV
